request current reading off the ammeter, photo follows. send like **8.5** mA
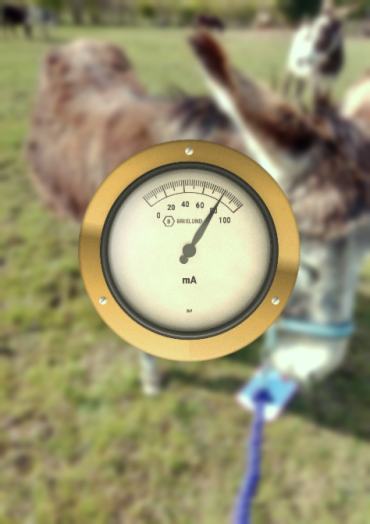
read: **80** mA
